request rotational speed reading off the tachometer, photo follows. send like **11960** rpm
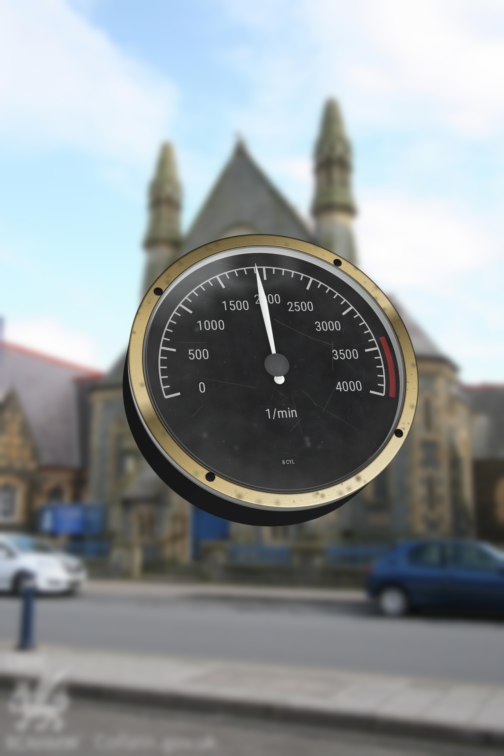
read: **1900** rpm
